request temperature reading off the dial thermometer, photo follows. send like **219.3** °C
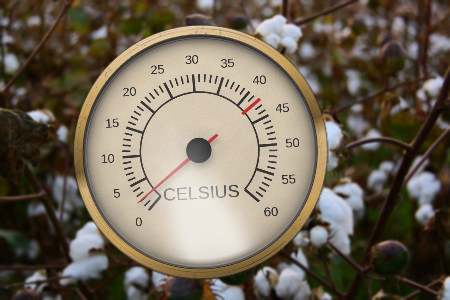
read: **2** °C
